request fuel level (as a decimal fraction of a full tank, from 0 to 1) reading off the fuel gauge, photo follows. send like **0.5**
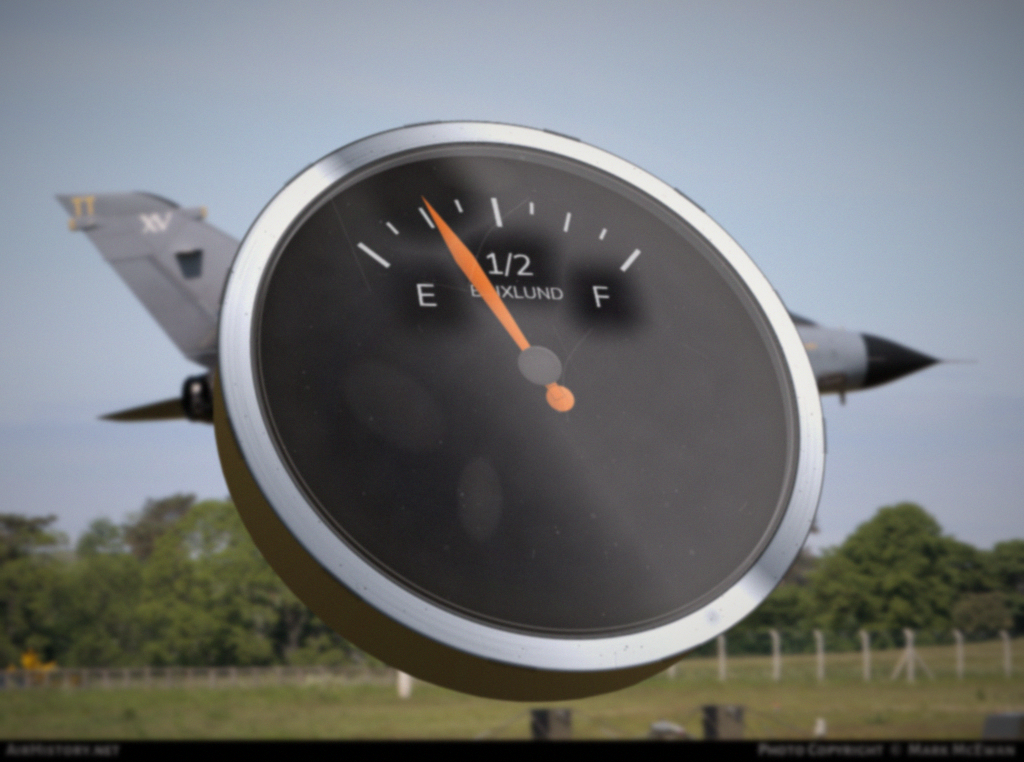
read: **0.25**
